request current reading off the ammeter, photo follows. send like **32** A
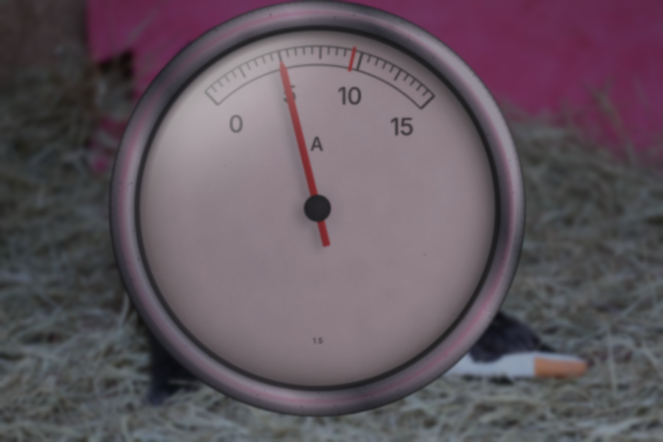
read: **5** A
